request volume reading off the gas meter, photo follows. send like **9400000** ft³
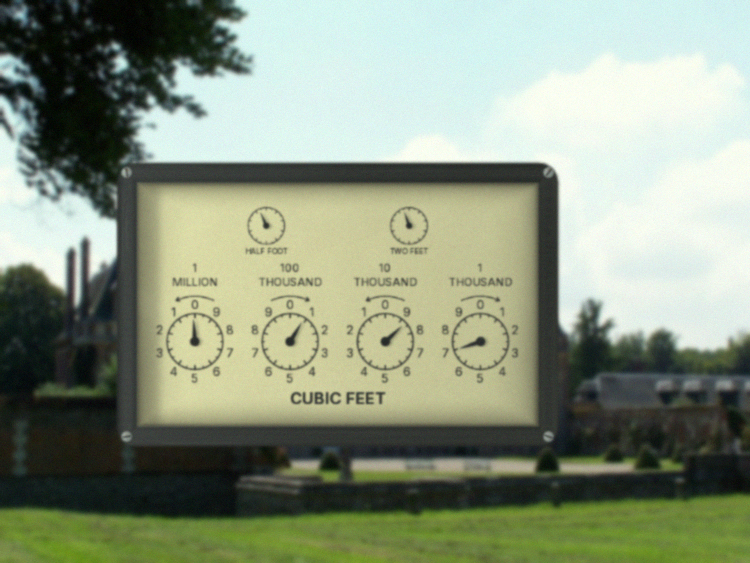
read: **8700** ft³
